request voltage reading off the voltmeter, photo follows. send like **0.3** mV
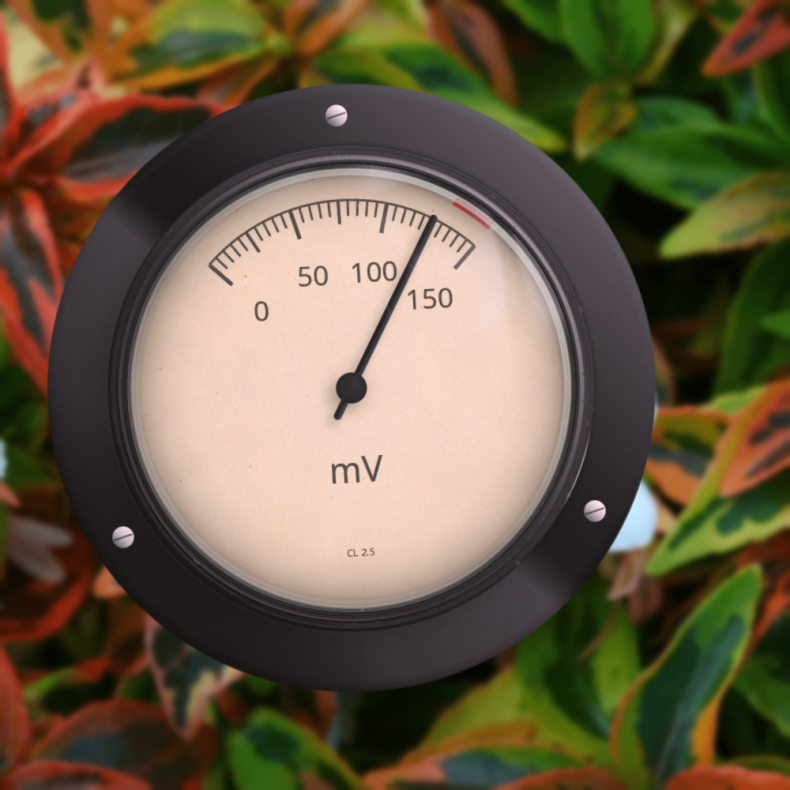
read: **125** mV
